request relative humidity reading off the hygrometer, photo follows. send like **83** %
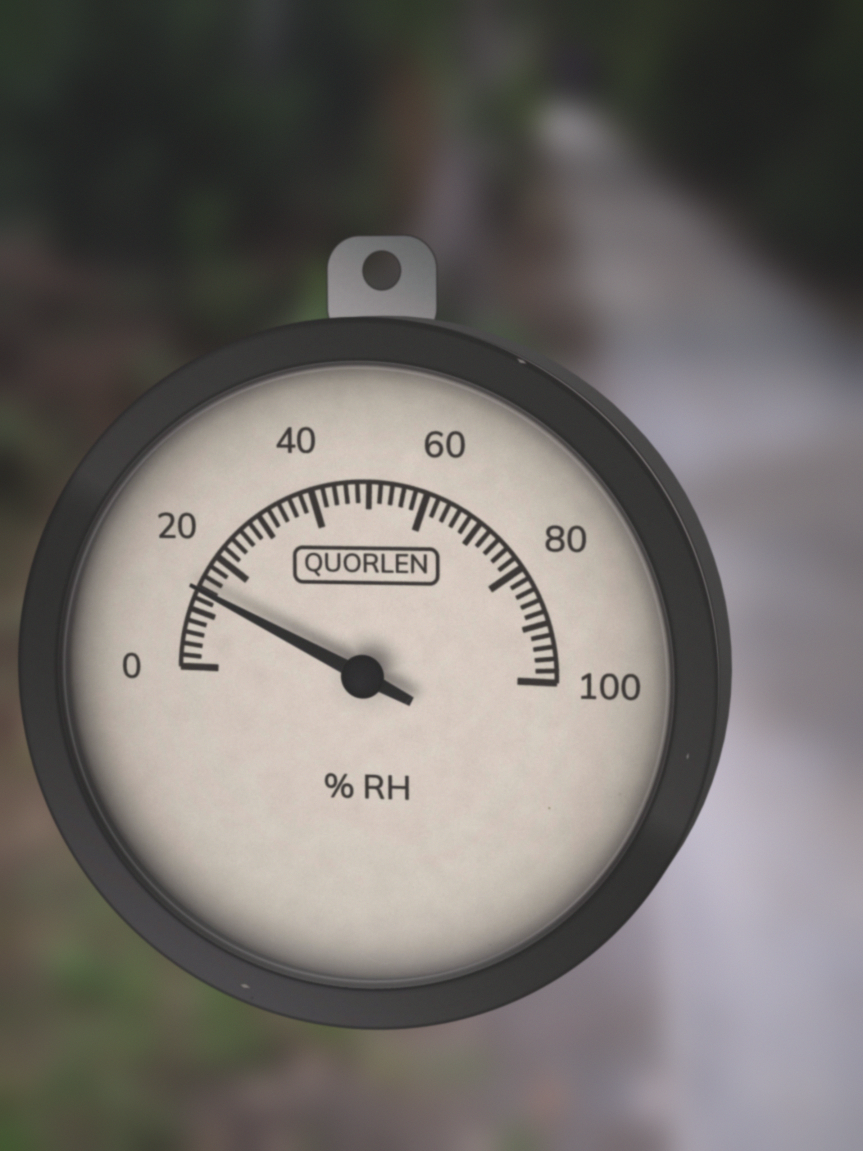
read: **14** %
